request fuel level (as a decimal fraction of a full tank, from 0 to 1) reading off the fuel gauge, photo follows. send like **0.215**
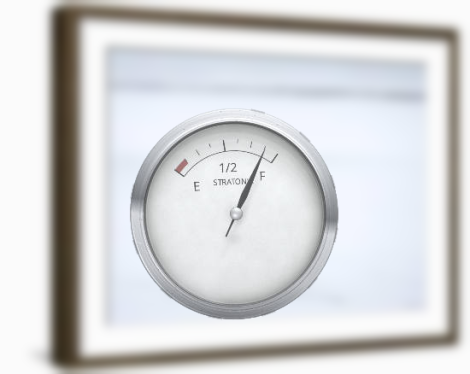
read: **0.875**
